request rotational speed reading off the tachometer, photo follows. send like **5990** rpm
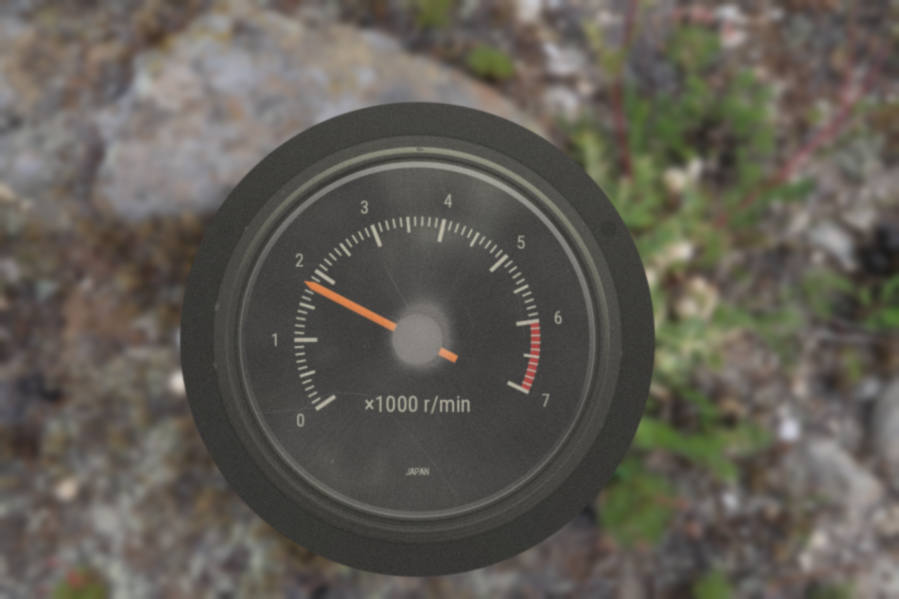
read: **1800** rpm
